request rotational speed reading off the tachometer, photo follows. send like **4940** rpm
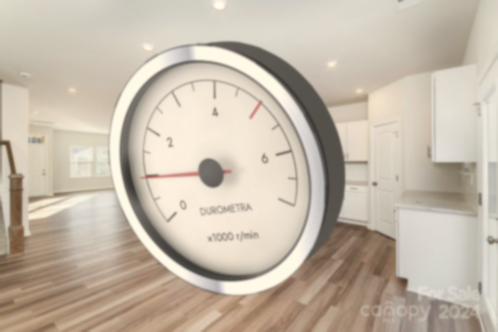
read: **1000** rpm
